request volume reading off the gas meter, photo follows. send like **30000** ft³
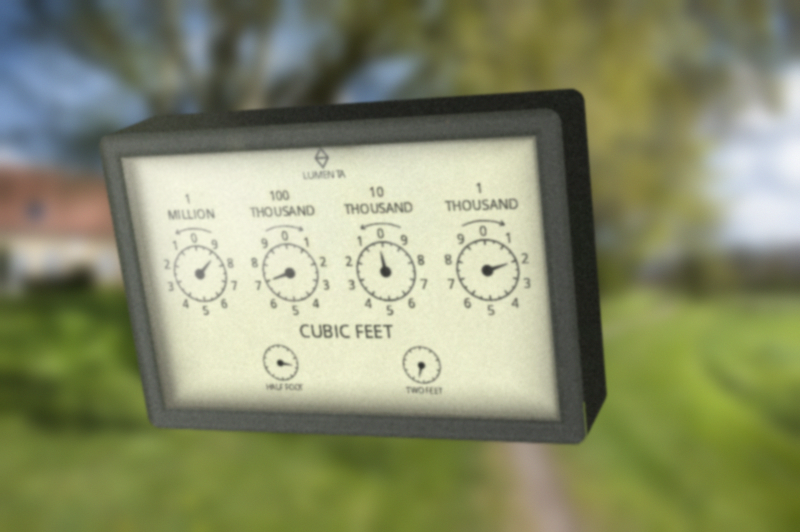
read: **870200** ft³
